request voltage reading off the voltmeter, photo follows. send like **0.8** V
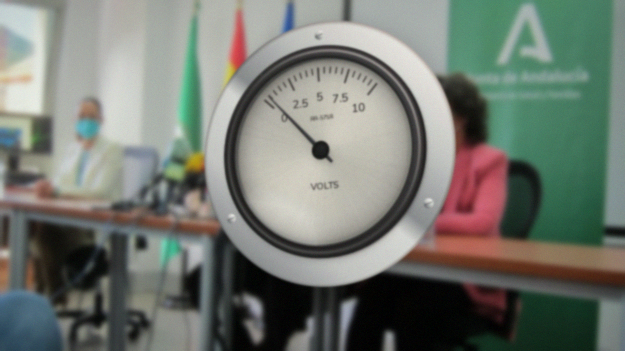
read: **0.5** V
